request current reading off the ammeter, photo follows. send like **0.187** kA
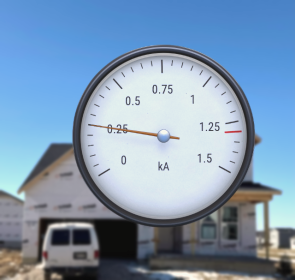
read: **0.25** kA
